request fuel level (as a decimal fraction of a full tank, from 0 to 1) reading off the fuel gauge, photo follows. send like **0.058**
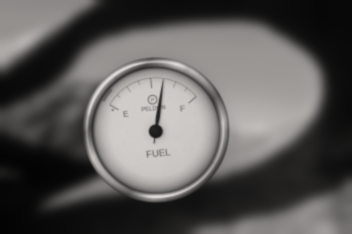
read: **0.625**
